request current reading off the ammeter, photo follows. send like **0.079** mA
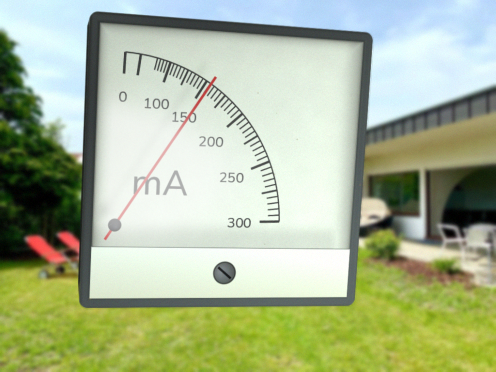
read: **155** mA
